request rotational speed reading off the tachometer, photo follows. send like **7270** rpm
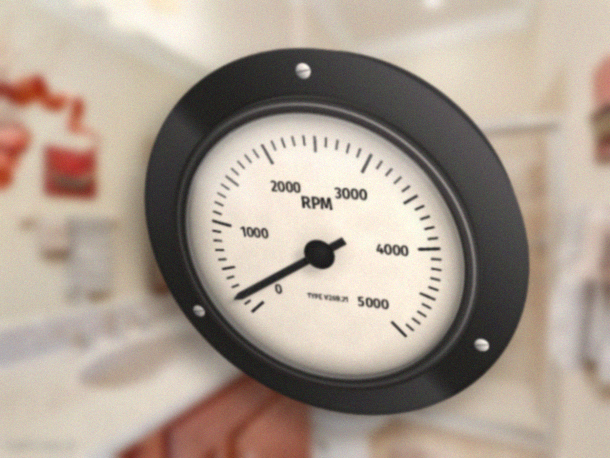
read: **200** rpm
